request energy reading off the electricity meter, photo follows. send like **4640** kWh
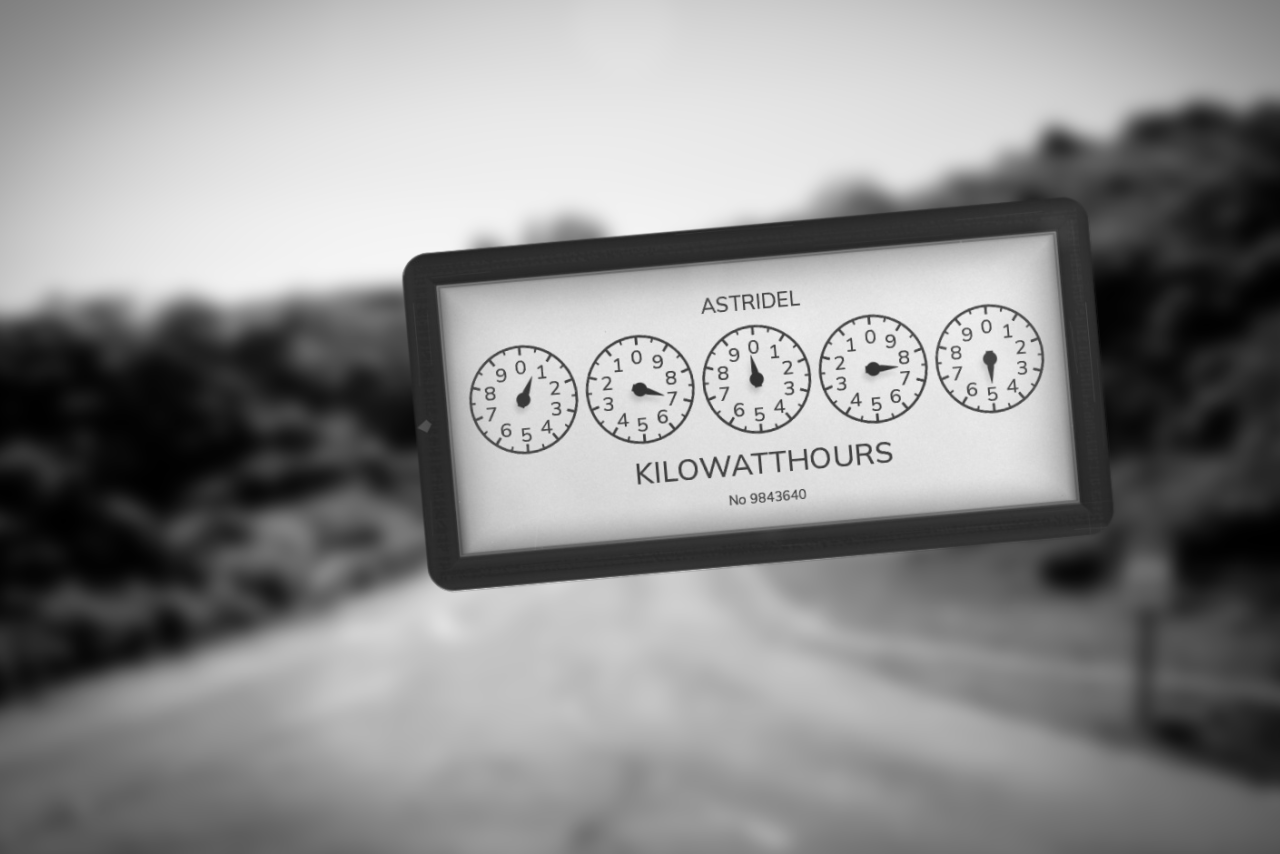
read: **6975** kWh
